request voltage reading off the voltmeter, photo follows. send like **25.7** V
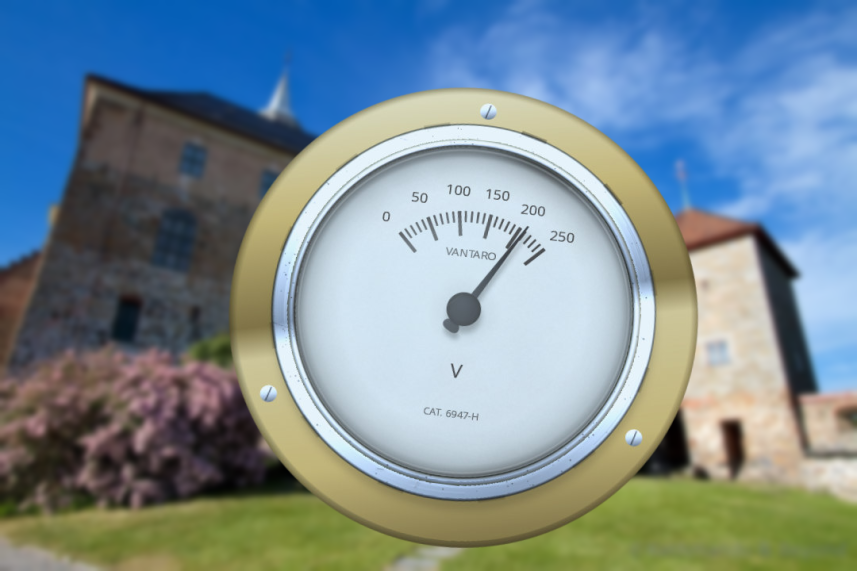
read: **210** V
